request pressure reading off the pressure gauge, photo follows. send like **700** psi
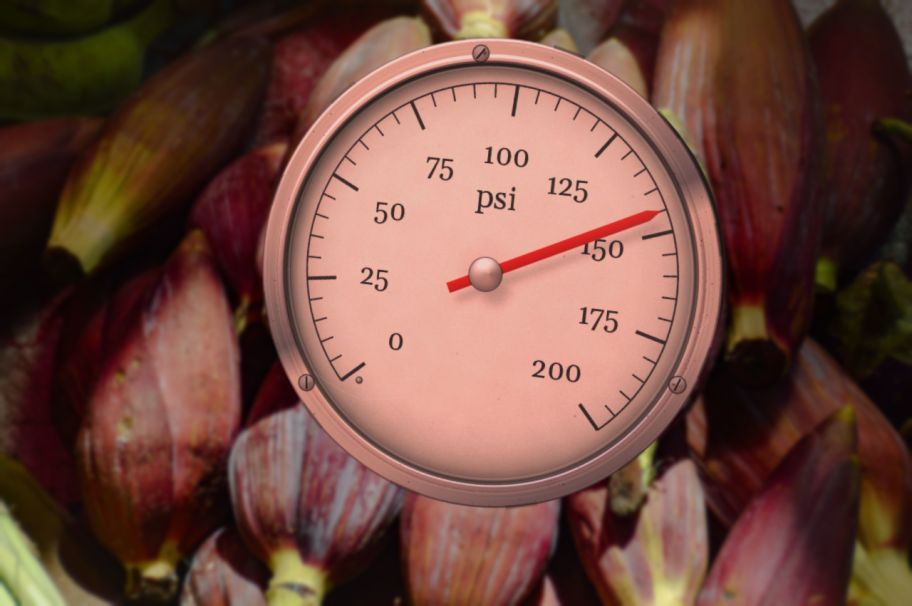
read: **145** psi
